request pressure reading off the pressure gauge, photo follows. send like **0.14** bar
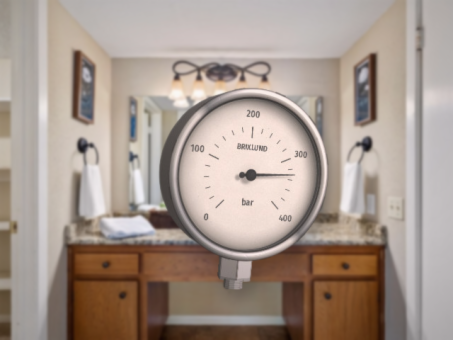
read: **330** bar
